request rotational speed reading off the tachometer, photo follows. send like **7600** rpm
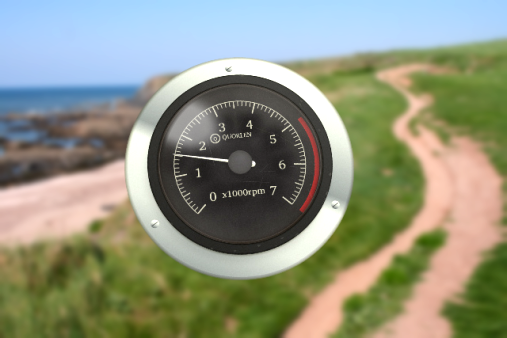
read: **1500** rpm
